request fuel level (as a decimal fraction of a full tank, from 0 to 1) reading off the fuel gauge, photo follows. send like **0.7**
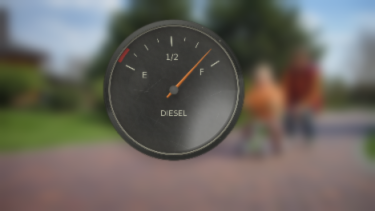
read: **0.875**
